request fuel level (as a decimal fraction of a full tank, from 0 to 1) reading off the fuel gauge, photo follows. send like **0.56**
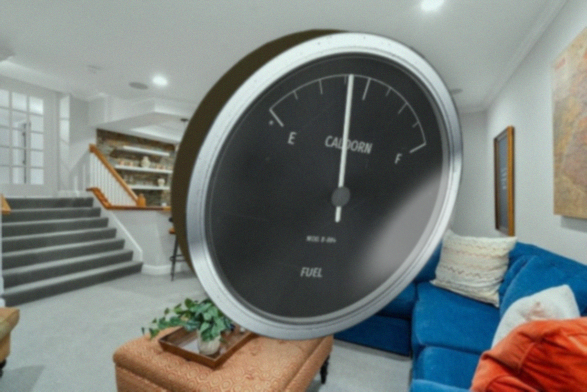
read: **0.375**
